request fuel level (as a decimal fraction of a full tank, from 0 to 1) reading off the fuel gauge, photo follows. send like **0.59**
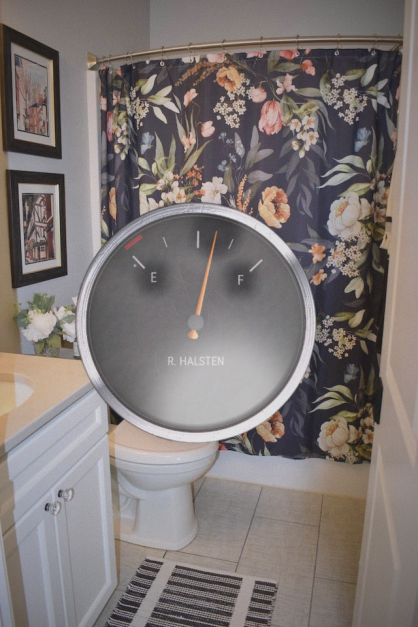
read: **0.625**
